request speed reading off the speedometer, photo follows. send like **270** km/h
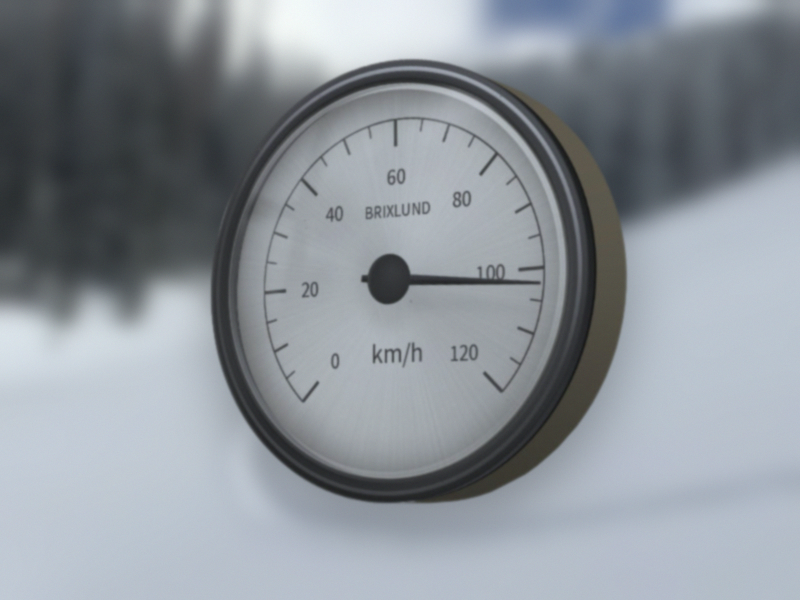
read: **102.5** km/h
